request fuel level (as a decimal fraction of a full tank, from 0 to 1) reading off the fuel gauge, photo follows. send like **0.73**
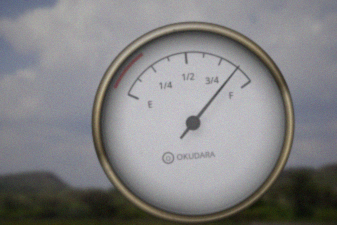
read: **0.875**
